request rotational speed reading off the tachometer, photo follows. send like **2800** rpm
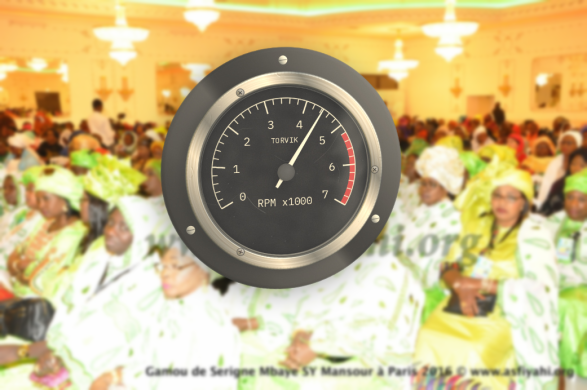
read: **4400** rpm
